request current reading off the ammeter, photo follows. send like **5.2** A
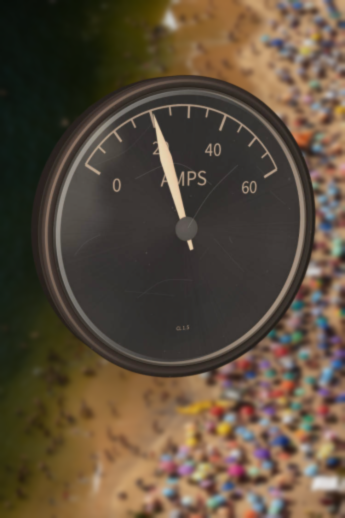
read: **20** A
